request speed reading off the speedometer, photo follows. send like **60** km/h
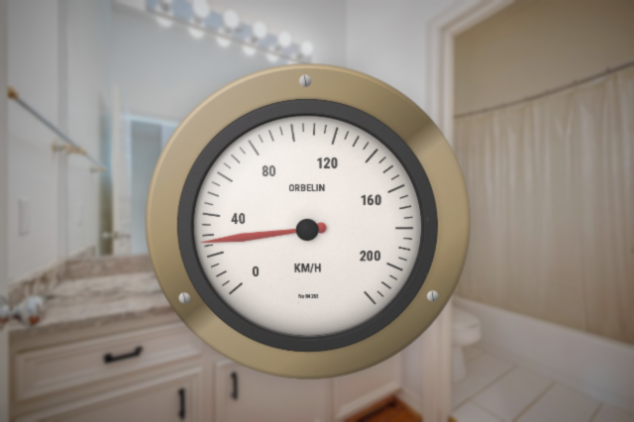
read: **27.5** km/h
